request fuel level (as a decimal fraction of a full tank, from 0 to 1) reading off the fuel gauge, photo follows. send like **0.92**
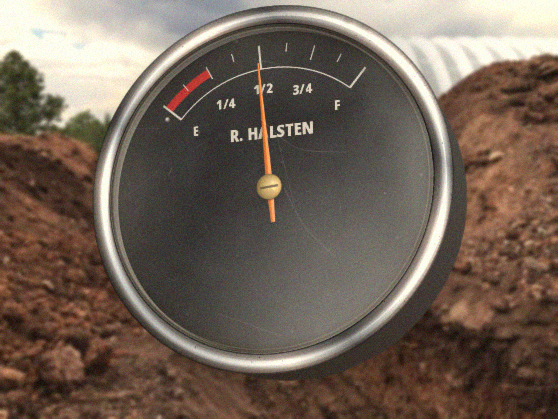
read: **0.5**
